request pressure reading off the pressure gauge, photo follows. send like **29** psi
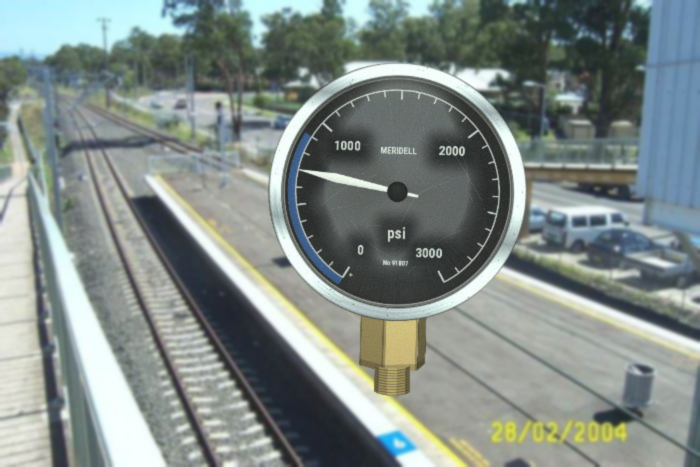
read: **700** psi
